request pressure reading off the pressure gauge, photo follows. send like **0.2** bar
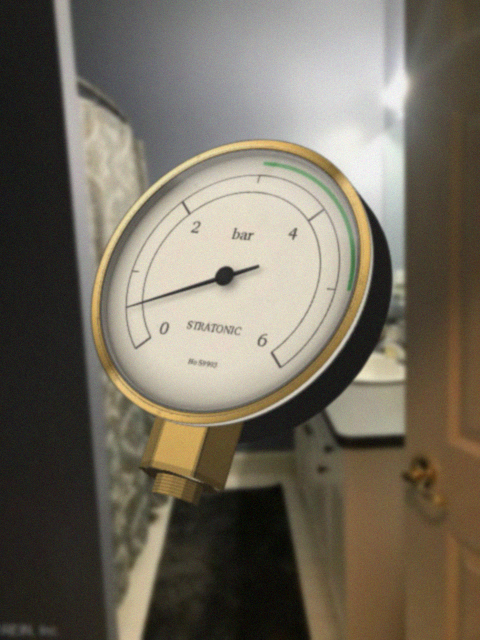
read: **0.5** bar
